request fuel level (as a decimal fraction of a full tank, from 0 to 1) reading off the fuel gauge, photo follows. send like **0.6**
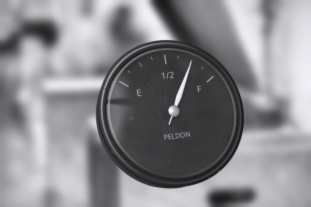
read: **0.75**
